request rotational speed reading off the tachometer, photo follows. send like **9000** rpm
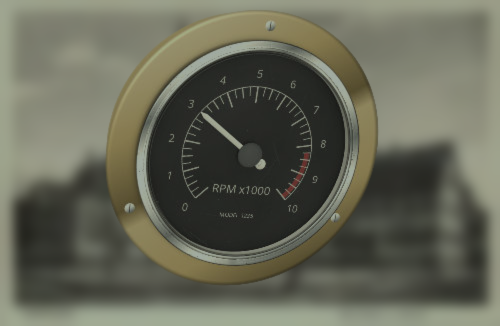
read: **3000** rpm
